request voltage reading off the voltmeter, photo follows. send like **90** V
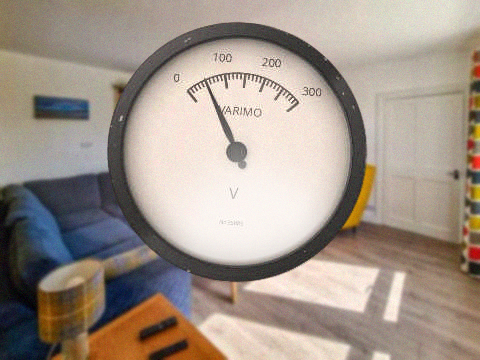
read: **50** V
